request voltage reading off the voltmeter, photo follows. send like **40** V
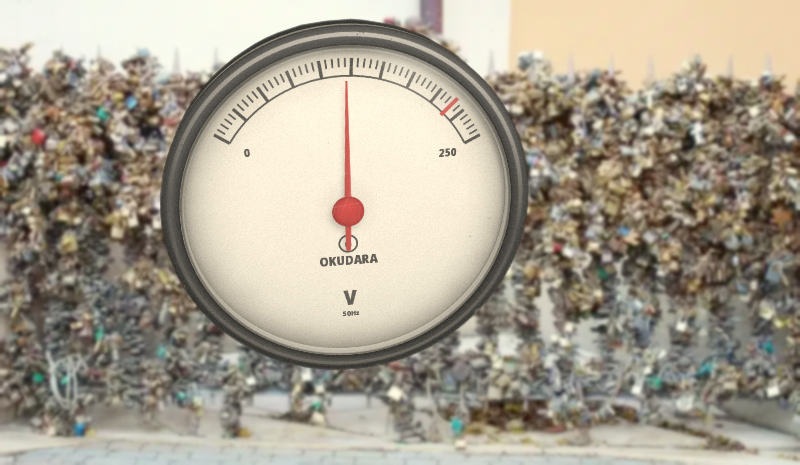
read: **120** V
